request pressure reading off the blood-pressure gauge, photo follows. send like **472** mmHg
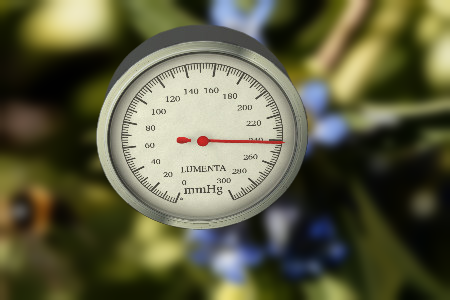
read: **240** mmHg
